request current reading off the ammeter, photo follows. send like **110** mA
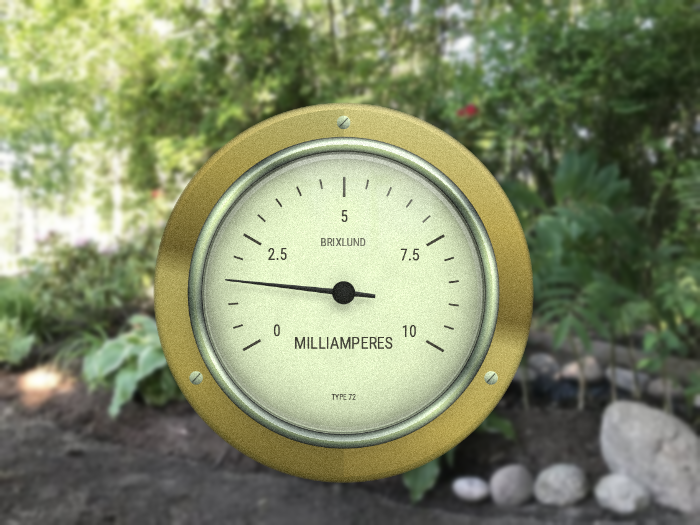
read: **1.5** mA
